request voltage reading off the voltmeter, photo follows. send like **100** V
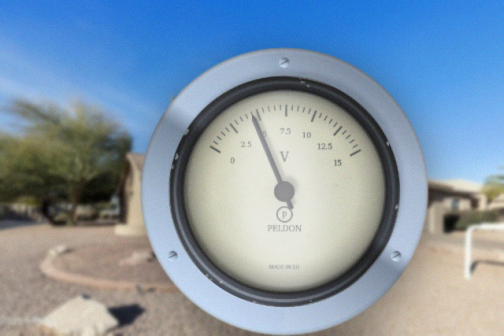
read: **4.5** V
